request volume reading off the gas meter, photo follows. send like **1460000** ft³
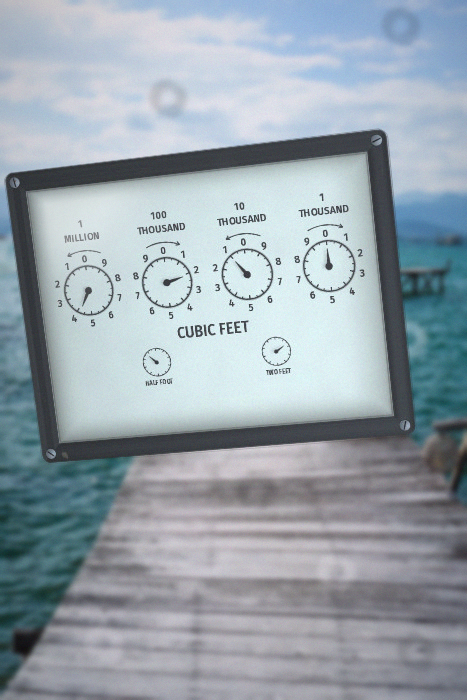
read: **421000** ft³
